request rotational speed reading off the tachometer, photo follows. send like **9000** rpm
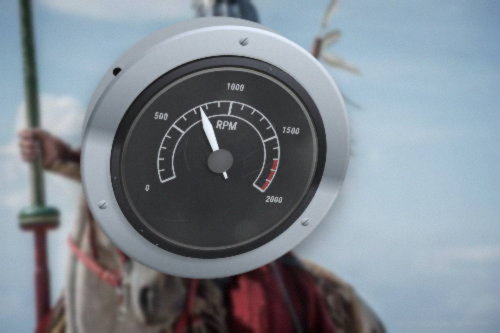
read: **750** rpm
